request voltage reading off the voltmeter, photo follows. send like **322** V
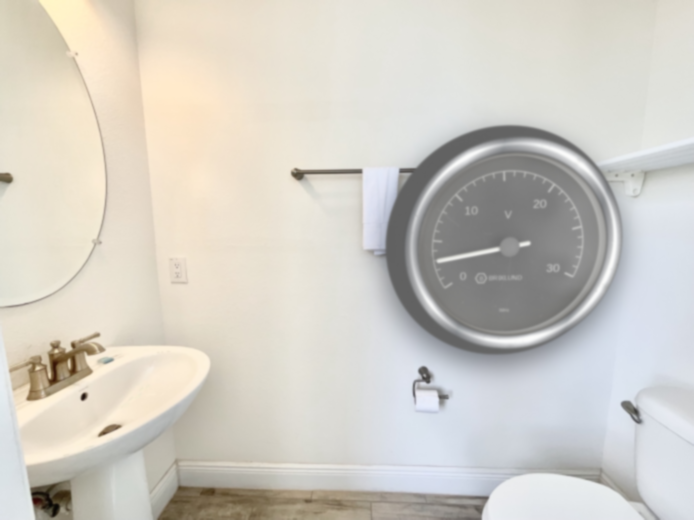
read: **3** V
